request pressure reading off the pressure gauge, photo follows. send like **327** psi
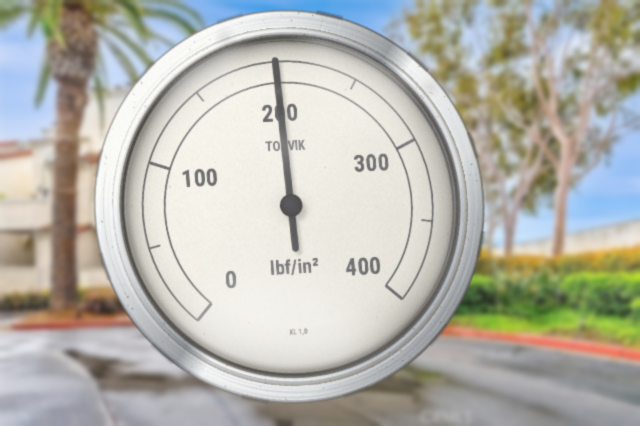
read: **200** psi
